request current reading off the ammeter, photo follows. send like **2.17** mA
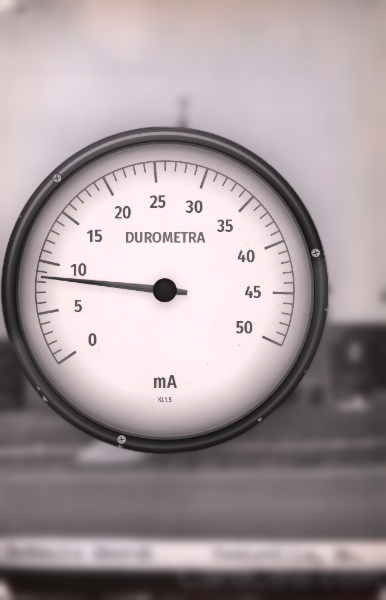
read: **8.5** mA
